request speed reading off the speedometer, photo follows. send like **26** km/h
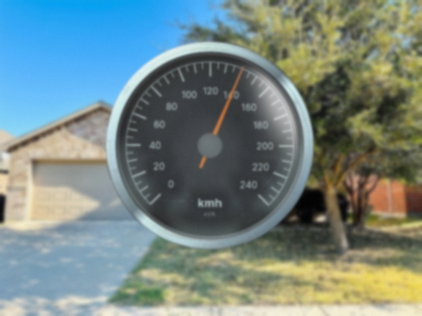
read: **140** km/h
